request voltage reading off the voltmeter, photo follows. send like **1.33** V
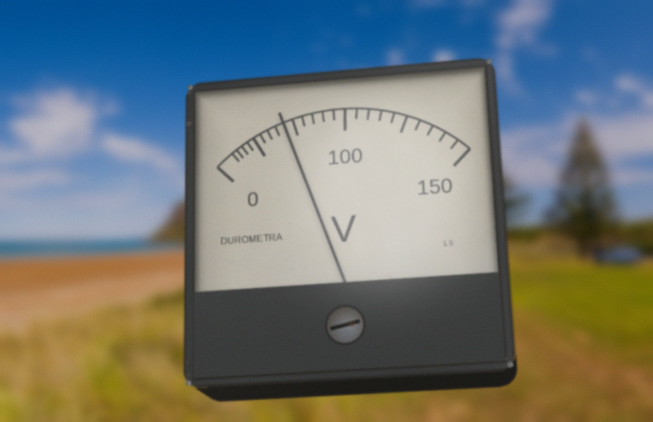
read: **70** V
